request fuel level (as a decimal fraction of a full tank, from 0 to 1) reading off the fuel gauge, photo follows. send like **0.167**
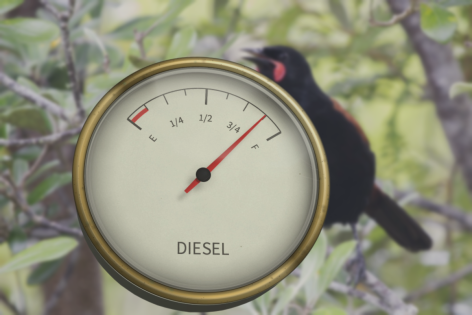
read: **0.875**
